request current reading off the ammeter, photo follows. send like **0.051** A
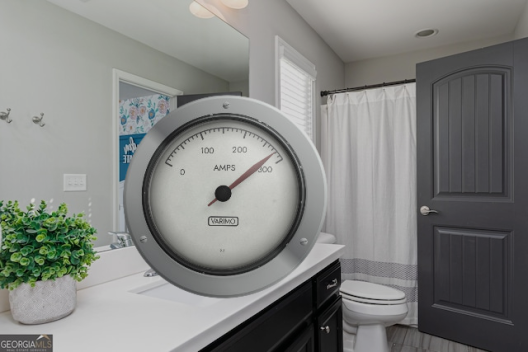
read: **280** A
